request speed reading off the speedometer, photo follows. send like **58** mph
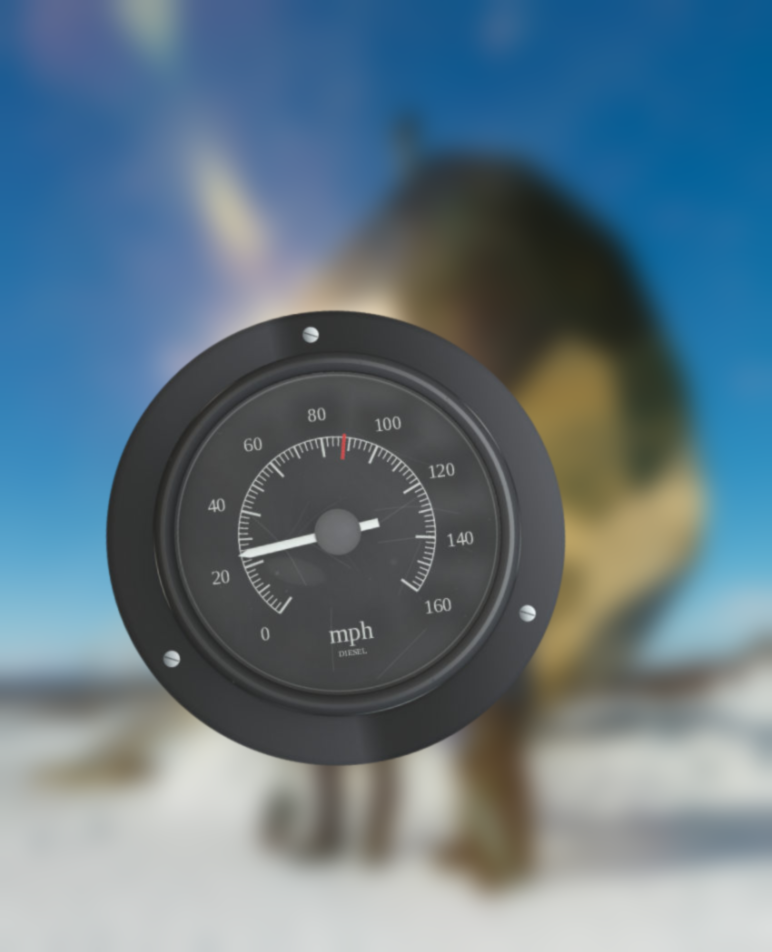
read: **24** mph
